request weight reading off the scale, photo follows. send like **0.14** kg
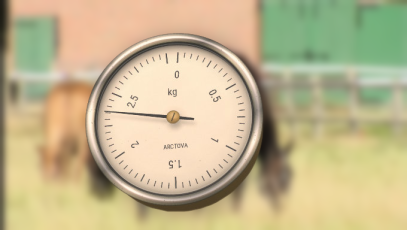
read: **2.35** kg
